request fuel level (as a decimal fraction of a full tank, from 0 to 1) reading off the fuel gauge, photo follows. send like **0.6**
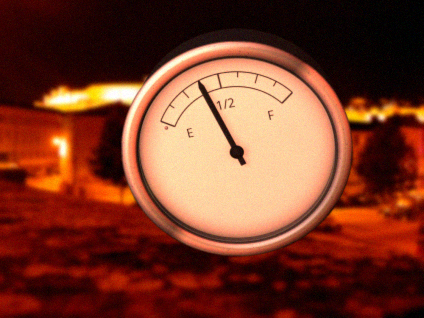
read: **0.375**
